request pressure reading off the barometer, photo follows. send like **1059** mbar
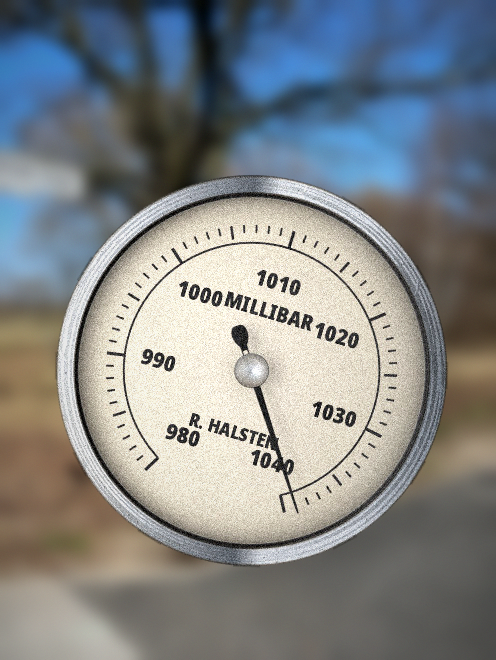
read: **1039** mbar
